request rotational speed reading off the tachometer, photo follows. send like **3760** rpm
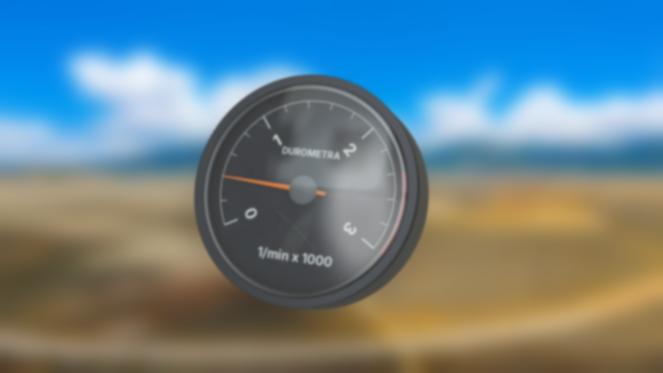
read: **400** rpm
